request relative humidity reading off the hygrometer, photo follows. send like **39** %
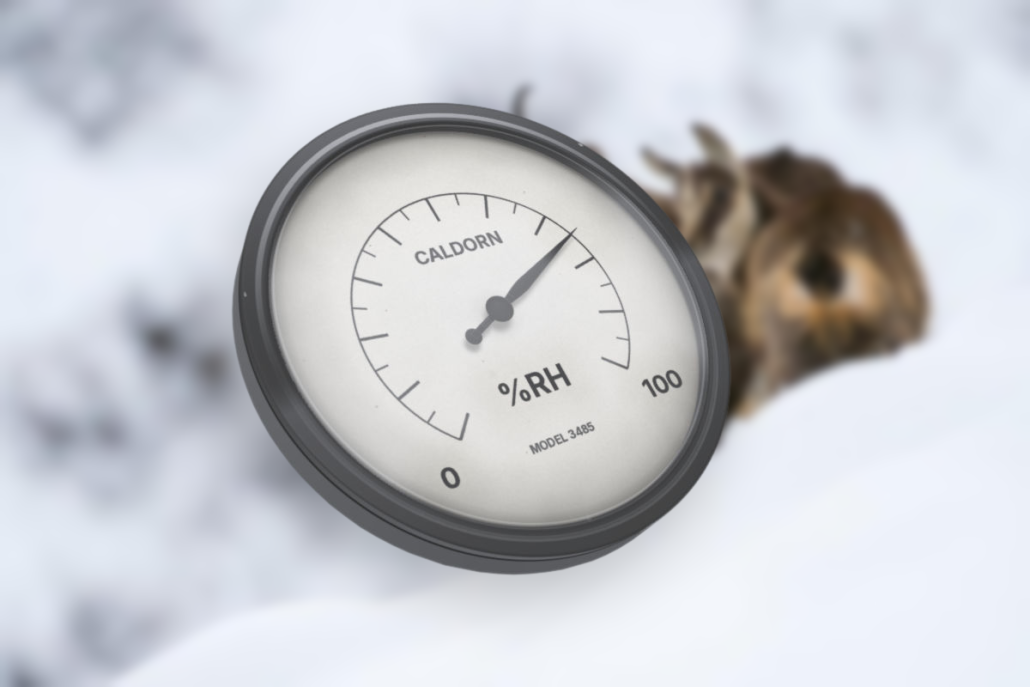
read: **75** %
